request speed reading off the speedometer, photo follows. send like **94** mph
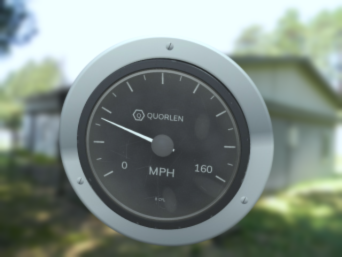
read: **35** mph
